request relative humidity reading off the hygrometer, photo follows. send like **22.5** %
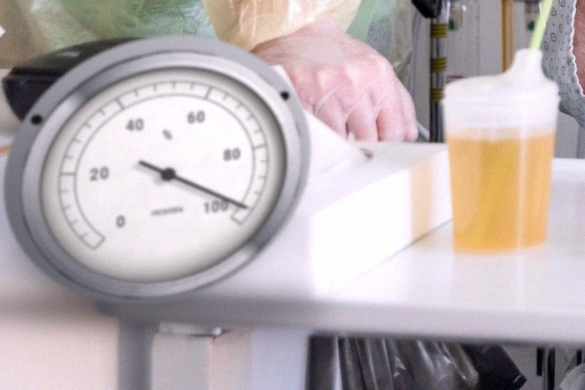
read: **96** %
